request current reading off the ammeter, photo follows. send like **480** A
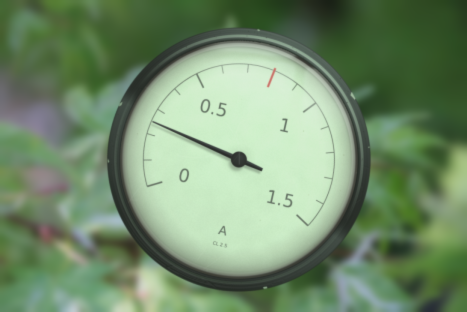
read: **0.25** A
